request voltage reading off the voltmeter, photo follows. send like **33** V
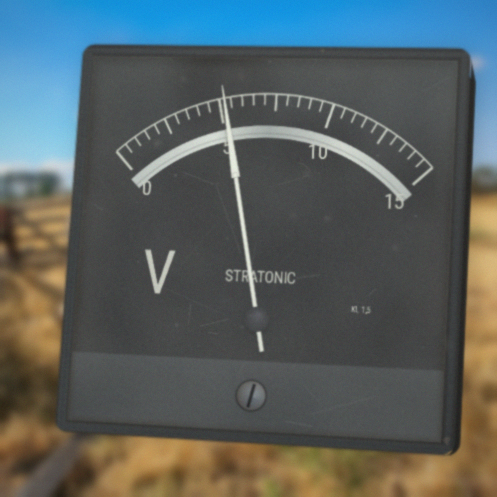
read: **5.25** V
